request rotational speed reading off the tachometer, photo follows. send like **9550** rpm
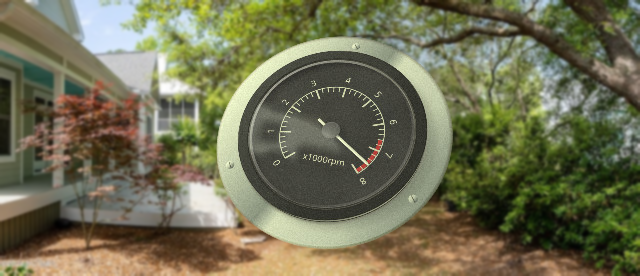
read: **7600** rpm
